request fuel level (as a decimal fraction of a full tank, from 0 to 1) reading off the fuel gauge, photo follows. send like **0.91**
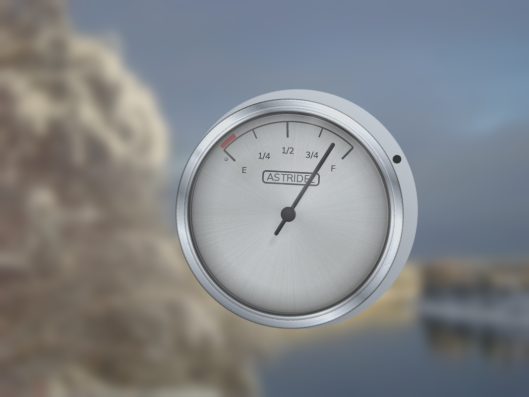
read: **0.875**
